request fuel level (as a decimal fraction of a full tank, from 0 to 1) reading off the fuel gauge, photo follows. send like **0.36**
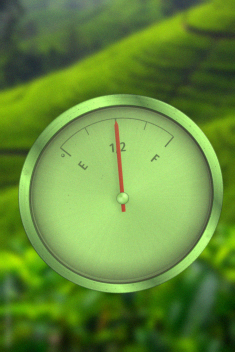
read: **0.5**
